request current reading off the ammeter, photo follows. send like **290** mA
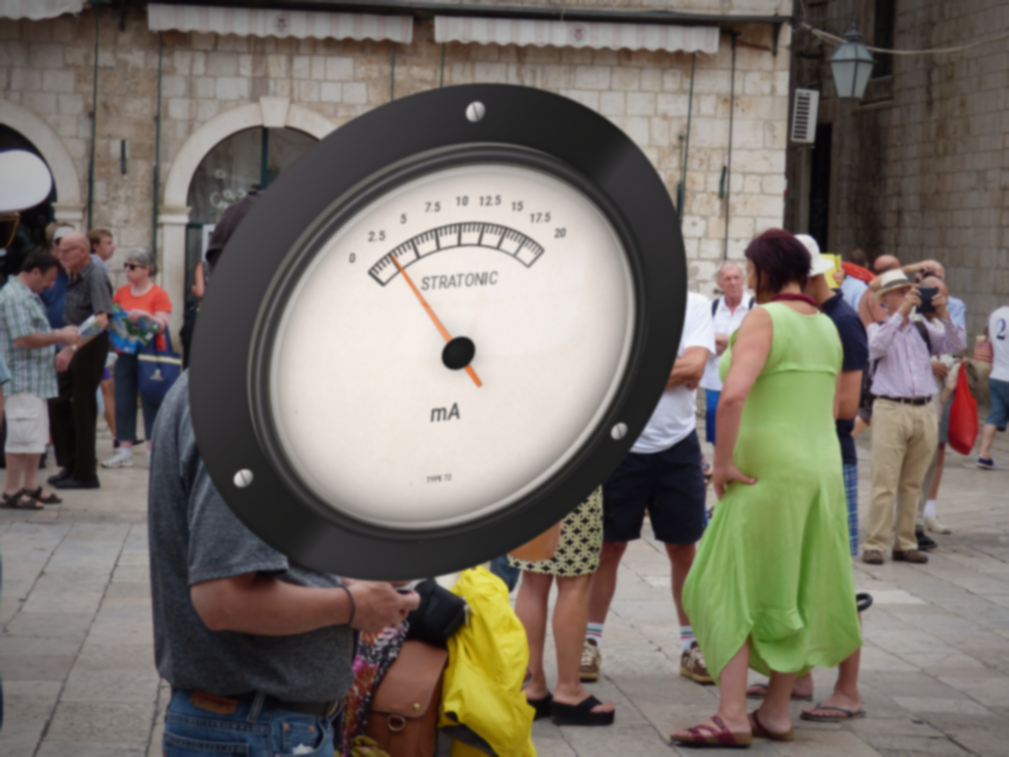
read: **2.5** mA
